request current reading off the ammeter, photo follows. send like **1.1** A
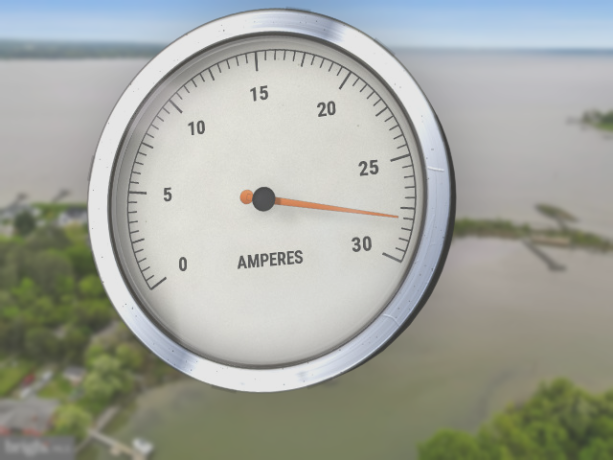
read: **28** A
